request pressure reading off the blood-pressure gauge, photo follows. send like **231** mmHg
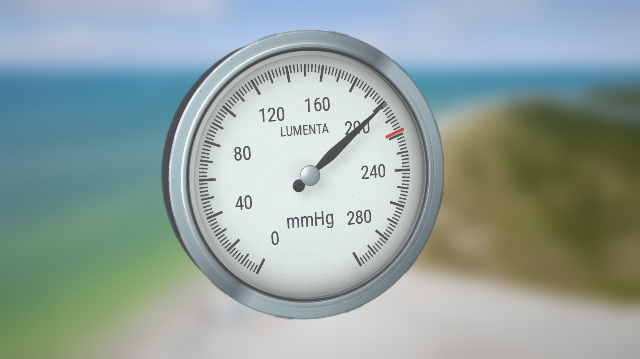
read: **200** mmHg
